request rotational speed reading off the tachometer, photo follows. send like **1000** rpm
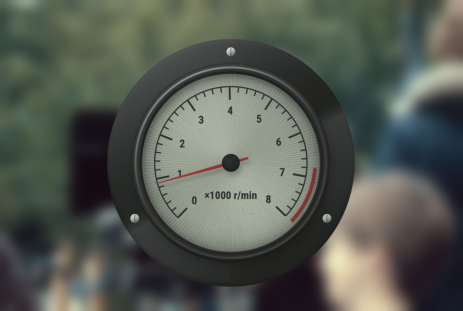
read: **900** rpm
